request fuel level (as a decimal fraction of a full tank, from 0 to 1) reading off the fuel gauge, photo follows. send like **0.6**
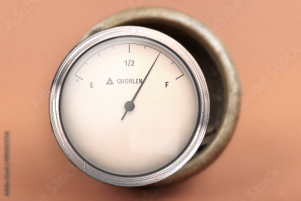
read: **0.75**
